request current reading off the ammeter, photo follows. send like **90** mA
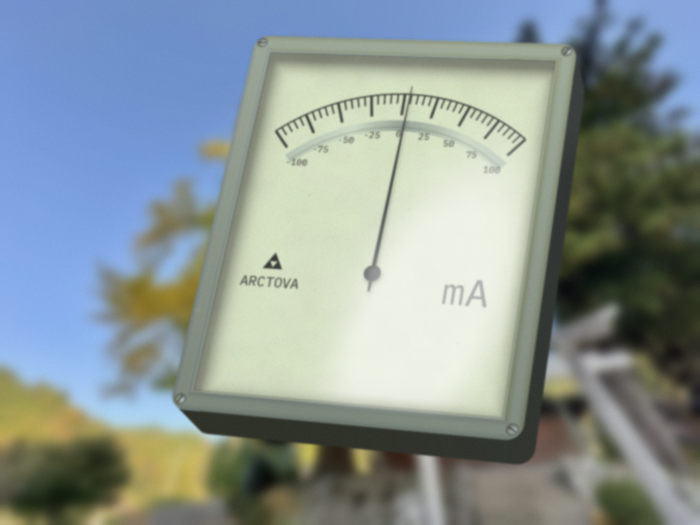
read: **5** mA
